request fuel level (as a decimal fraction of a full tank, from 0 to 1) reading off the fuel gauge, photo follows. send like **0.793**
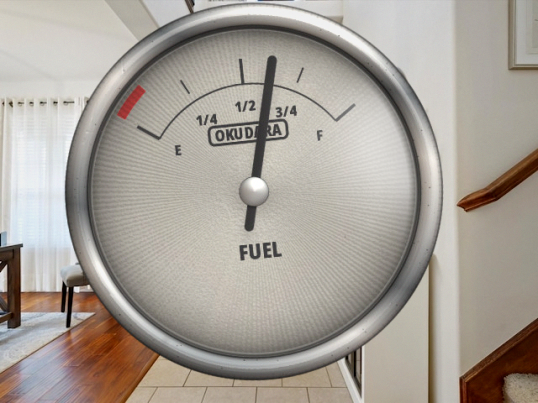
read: **0.625**
